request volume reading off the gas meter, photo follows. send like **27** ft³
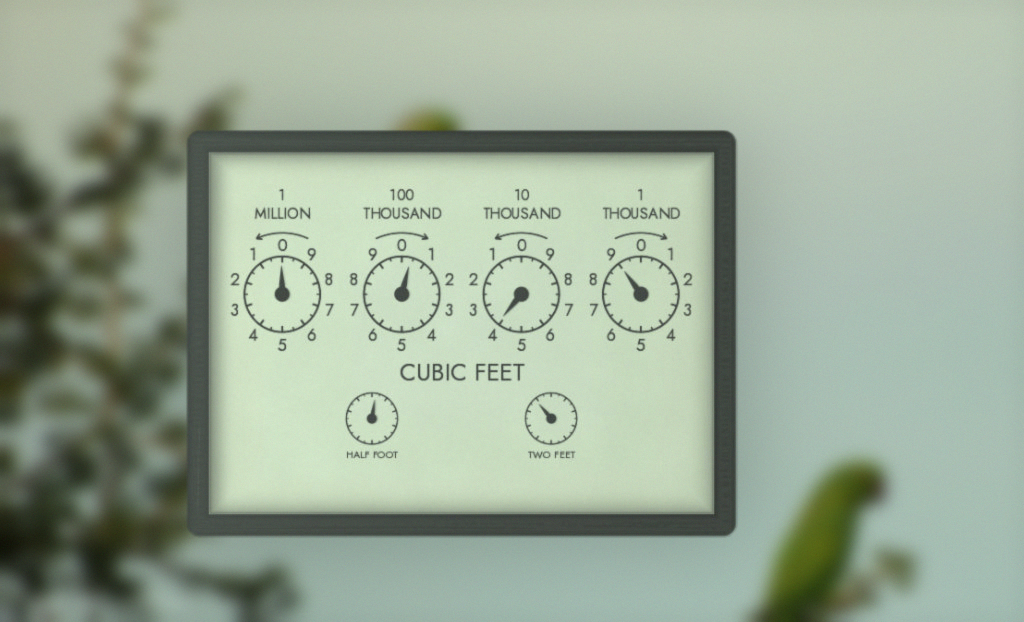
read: **3900** ft³
